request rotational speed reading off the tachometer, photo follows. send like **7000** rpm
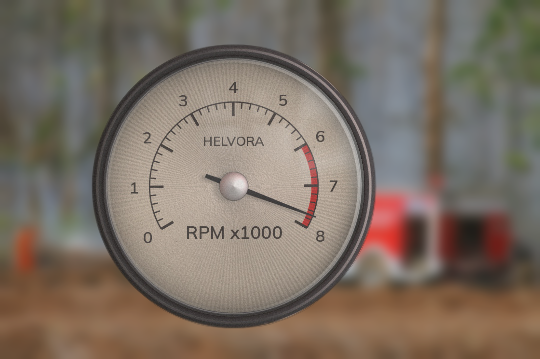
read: **7700** rpm
